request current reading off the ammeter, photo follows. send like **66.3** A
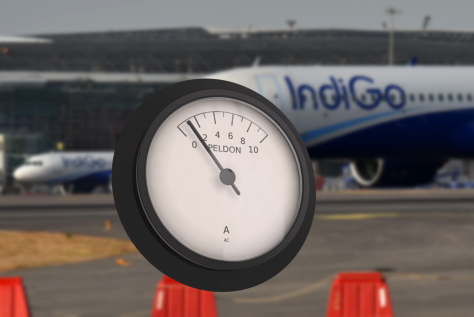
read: **1** A
